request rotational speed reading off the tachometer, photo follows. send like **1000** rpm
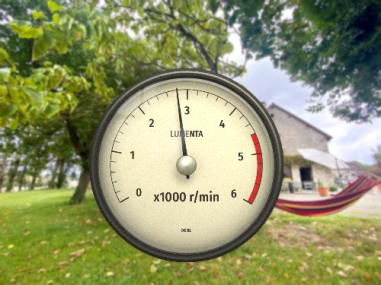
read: **2800** rpm
